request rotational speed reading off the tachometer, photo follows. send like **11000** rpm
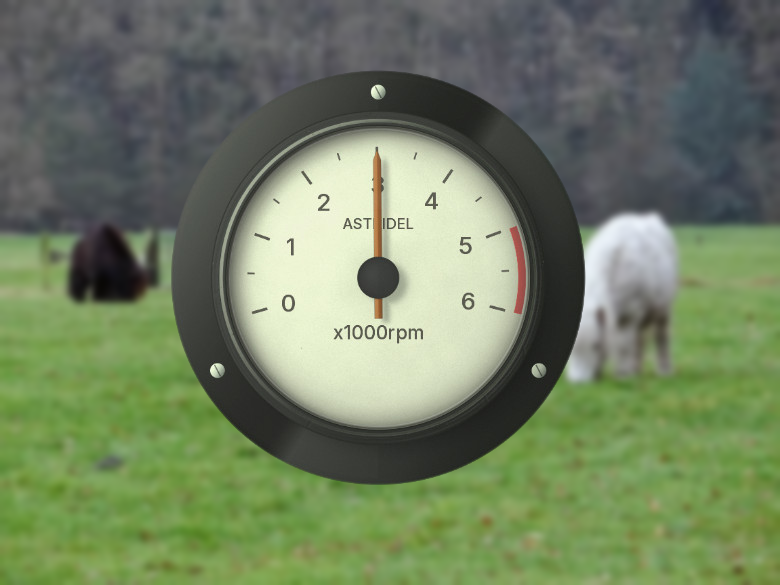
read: **3000** rpm
